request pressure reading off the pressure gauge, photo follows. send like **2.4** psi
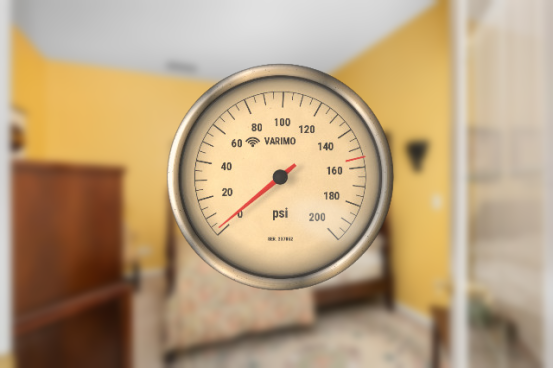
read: **2.5** psi
